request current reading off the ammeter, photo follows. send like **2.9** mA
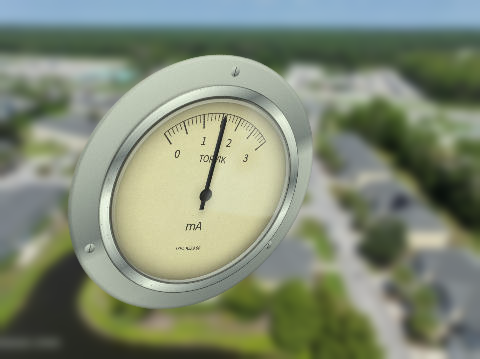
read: **1.5** mA
